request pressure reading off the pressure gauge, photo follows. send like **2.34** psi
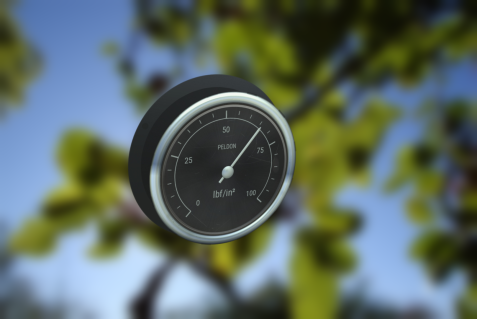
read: **65** psi
